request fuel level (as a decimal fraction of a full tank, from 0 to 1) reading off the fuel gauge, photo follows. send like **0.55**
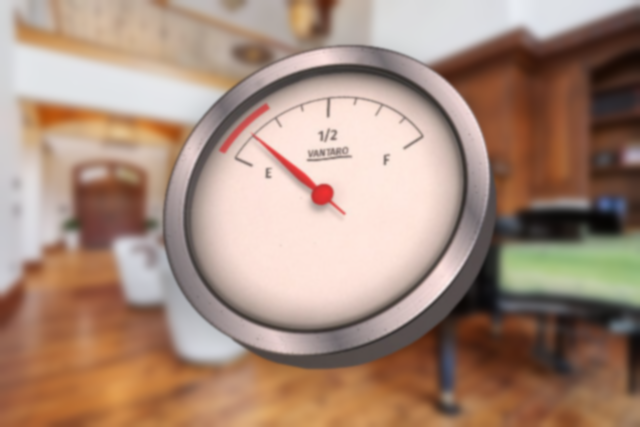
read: **0.125**
